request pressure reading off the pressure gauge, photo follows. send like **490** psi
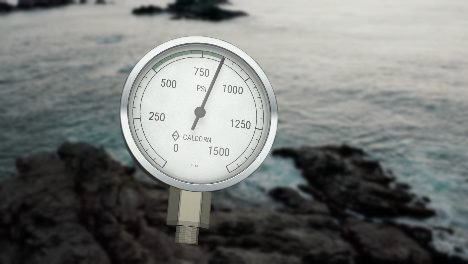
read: **850** psi
